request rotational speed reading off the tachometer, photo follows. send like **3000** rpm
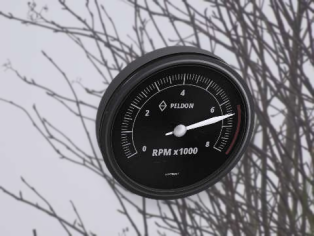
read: **6500** rpm
